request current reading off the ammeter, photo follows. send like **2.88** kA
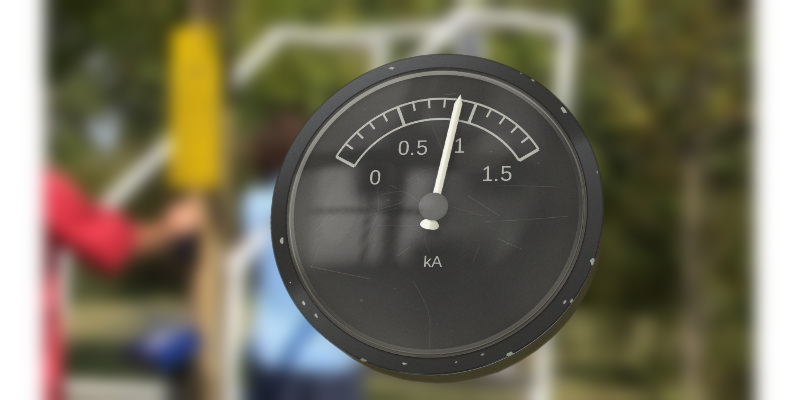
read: **0.9** kA
